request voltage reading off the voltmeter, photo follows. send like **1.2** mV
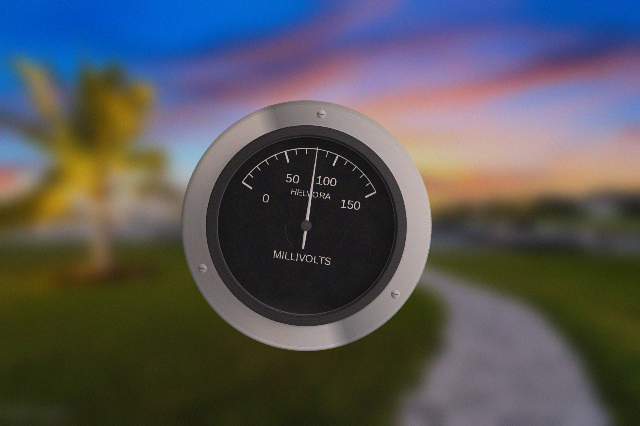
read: **80** mV
